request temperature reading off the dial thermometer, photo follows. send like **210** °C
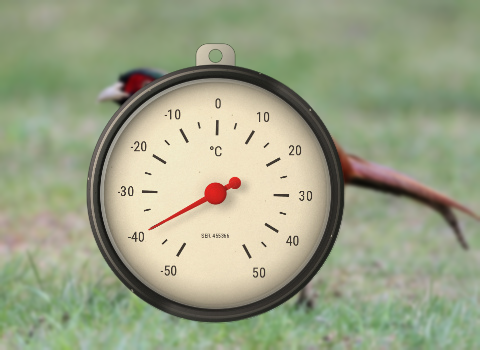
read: **-40** °C
